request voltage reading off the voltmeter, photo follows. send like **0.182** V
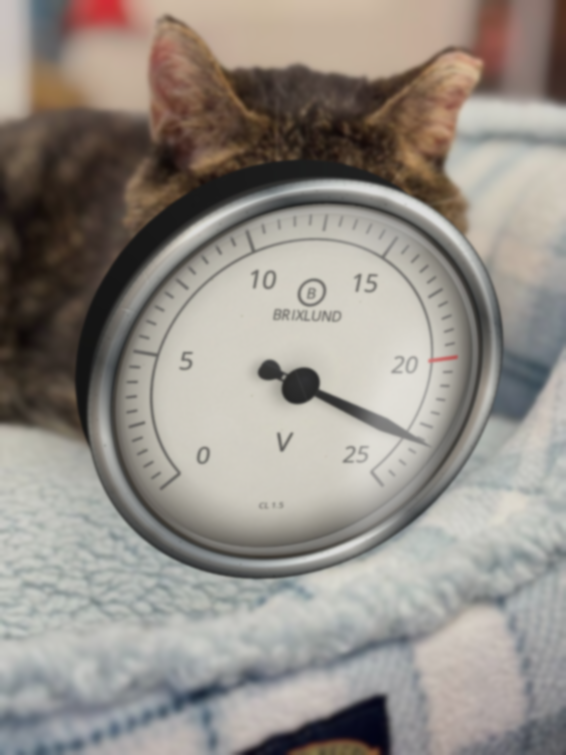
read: **23** V
